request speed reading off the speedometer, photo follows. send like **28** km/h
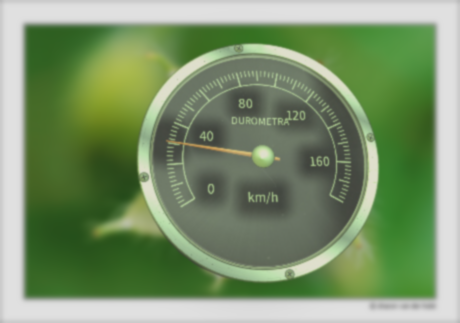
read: **30** km/h
